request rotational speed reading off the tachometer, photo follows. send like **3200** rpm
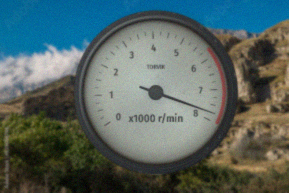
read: **7750** rpm
